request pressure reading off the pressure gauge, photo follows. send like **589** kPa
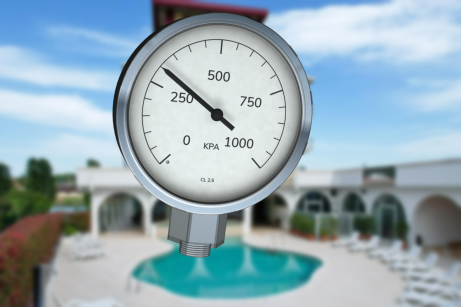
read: **300** kPa
